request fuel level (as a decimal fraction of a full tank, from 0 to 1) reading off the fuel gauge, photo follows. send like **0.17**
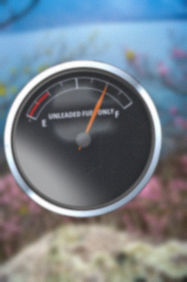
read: **0.75**
